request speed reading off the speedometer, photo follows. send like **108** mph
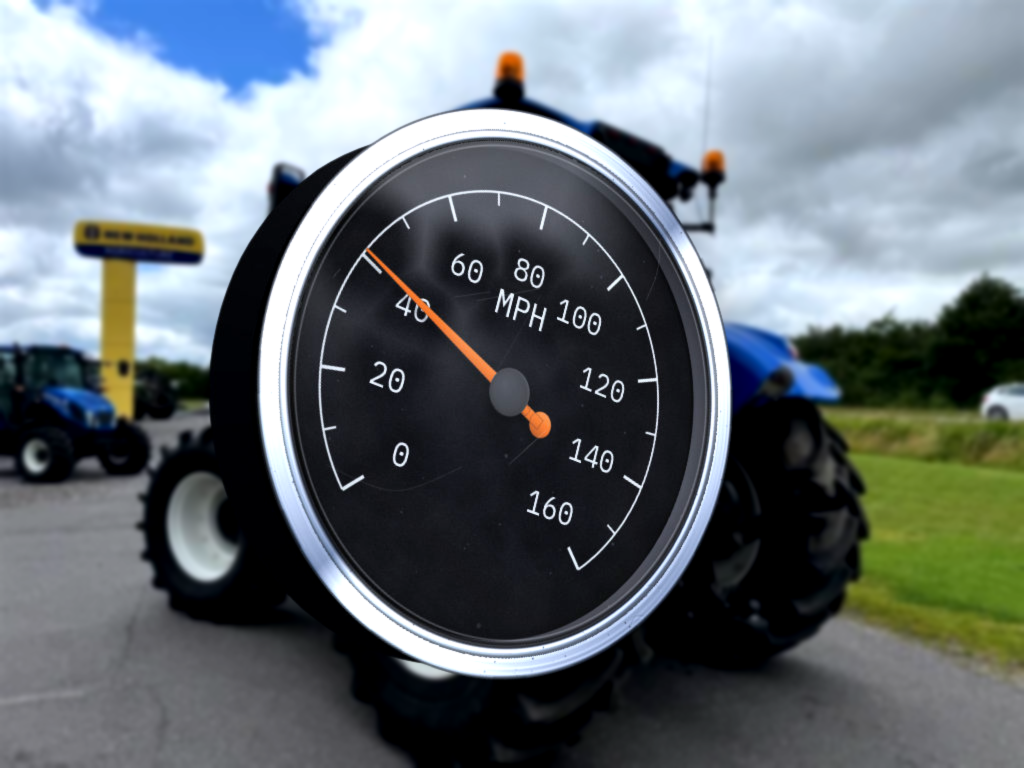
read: **40** mph
